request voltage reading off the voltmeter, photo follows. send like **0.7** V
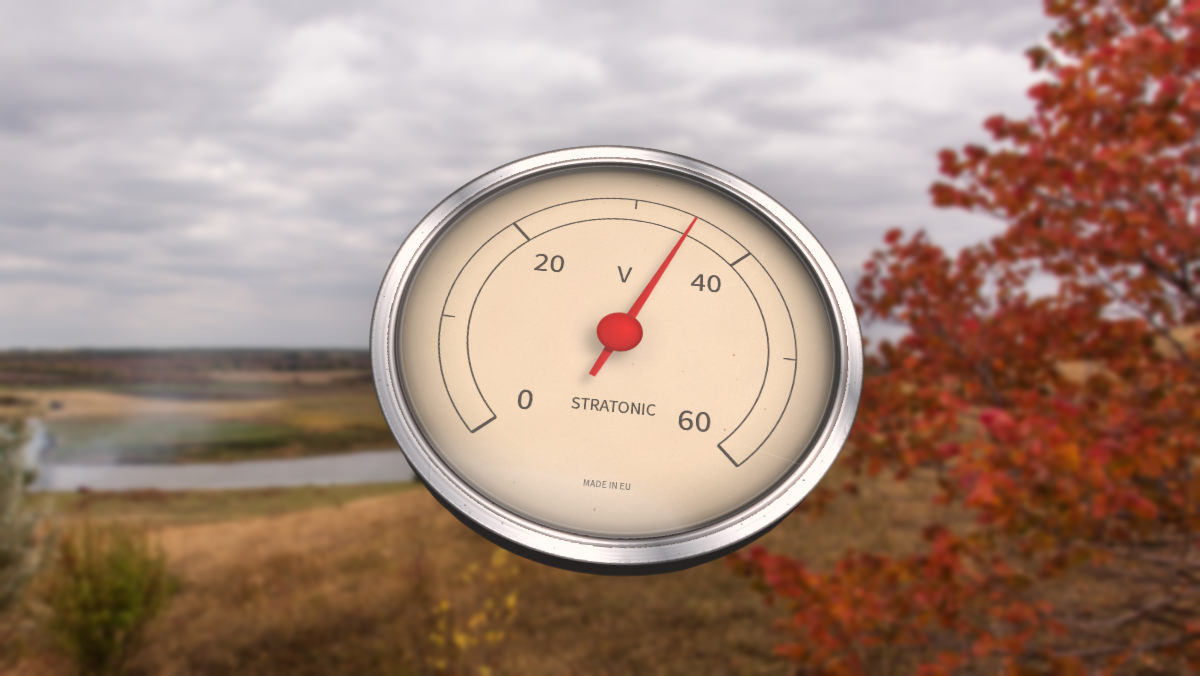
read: **35** V
